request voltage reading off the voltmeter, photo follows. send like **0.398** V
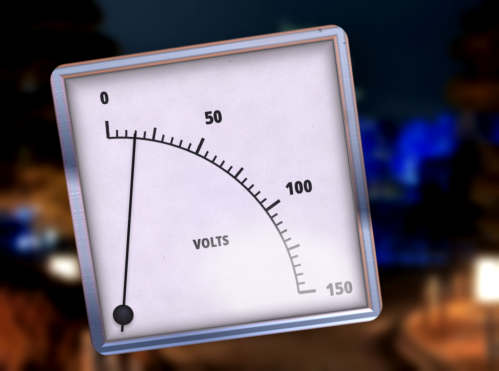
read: **15** V
